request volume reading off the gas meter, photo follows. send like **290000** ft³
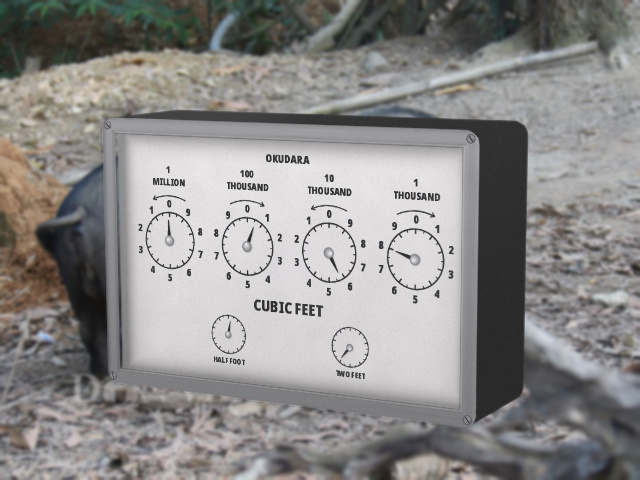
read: **5800** ft³
